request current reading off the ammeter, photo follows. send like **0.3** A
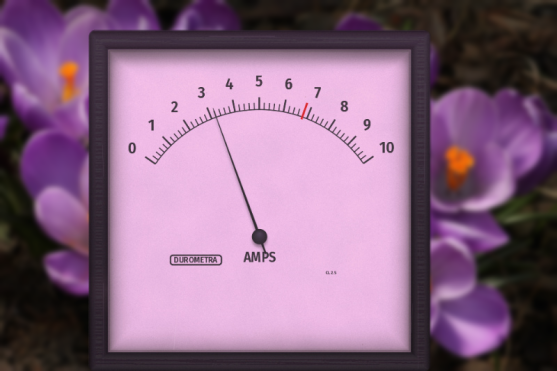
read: **3.2** A
